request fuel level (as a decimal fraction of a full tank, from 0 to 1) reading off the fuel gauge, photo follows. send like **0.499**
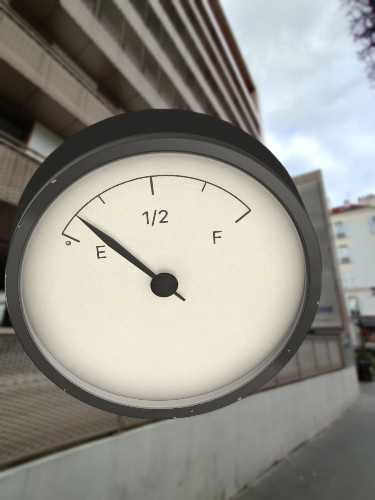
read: **0.125**
